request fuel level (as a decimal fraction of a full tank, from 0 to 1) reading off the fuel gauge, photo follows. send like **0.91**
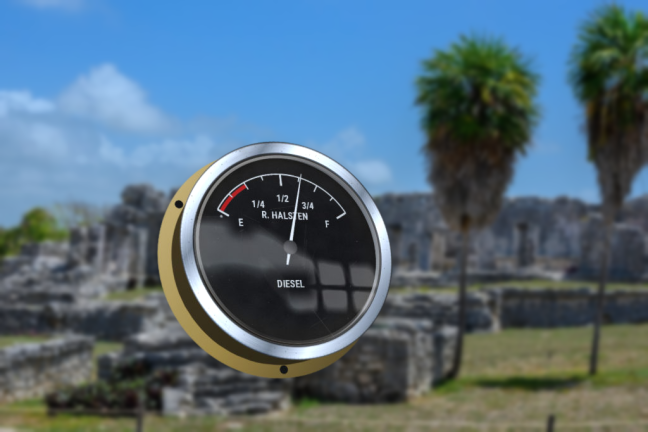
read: **0.625**
